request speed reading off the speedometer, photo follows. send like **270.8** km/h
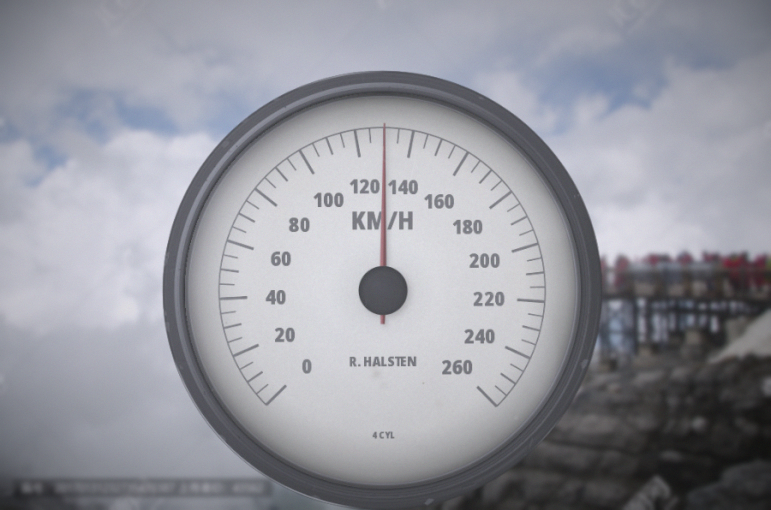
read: **130** km/h
